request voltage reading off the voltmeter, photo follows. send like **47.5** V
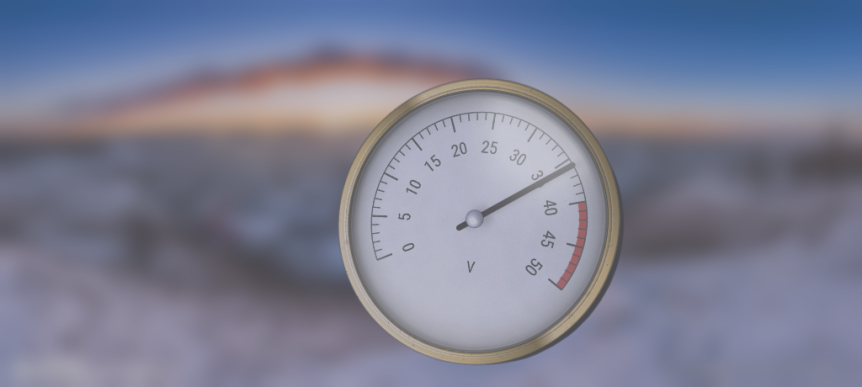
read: **36** V
